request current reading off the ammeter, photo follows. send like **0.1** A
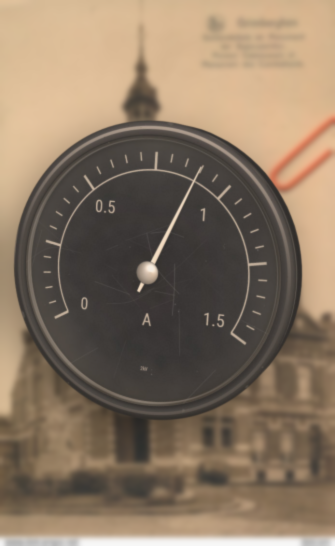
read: **0.9** A
